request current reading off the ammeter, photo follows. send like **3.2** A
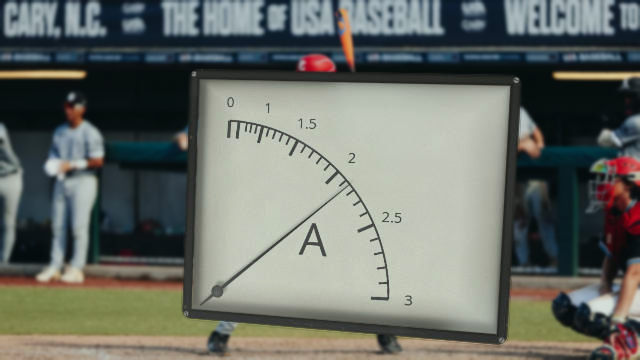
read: **2.15** A
